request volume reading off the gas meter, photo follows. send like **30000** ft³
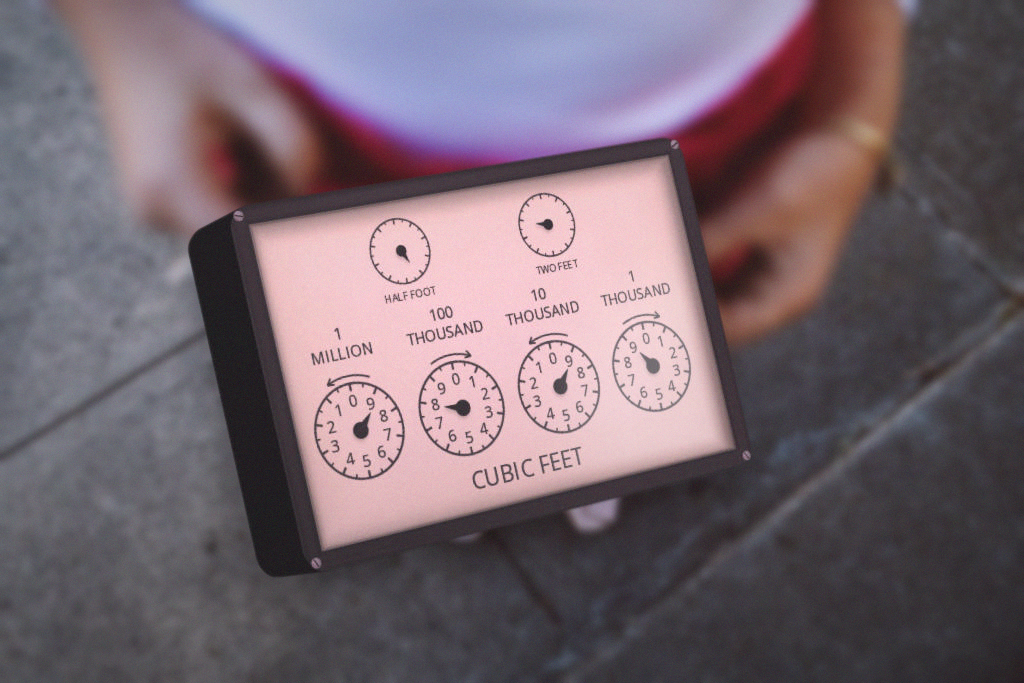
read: **878900** ft³
